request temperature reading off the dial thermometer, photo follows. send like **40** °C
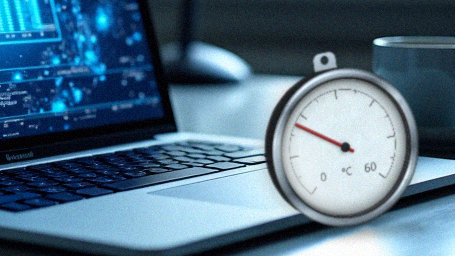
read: **17.5** °C
